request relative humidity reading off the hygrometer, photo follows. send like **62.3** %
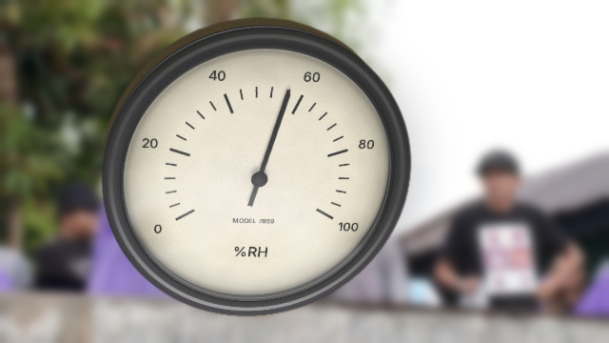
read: **56** %
